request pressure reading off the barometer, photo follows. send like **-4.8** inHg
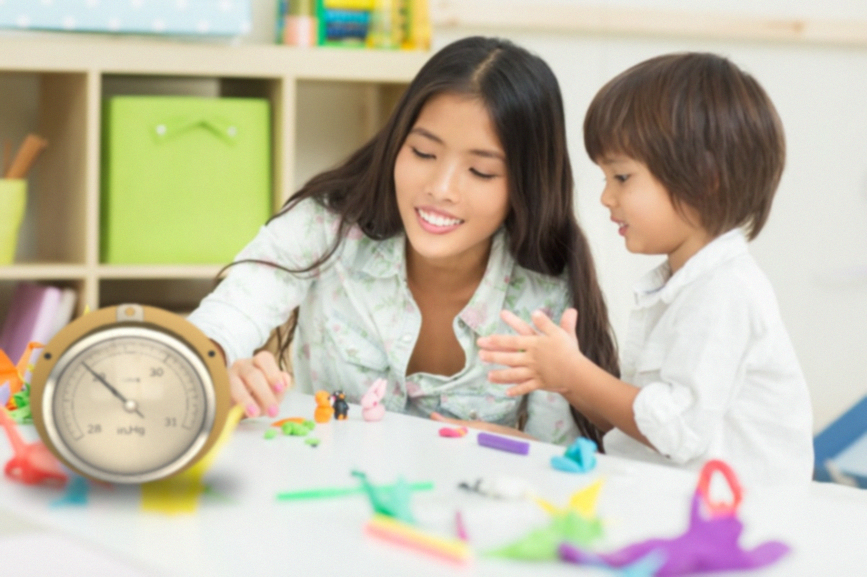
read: **29** inHg
